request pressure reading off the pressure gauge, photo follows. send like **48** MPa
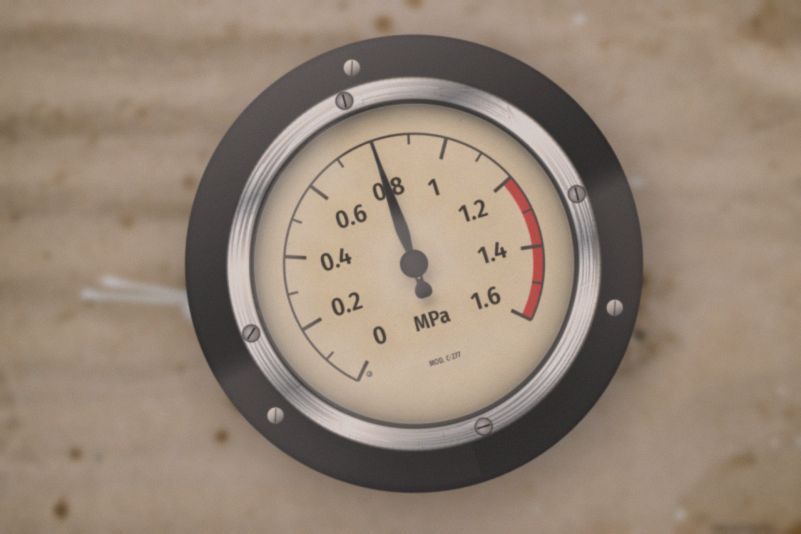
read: **0.8** MPa
